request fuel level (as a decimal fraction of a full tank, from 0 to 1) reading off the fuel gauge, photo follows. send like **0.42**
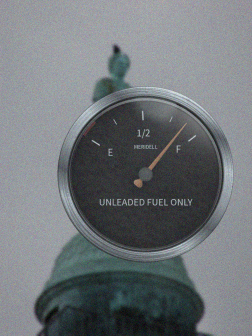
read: **0.875**
